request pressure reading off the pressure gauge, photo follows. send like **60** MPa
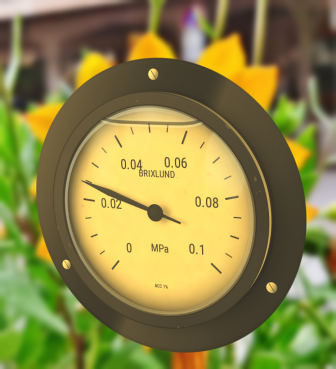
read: **0.025** MPa
